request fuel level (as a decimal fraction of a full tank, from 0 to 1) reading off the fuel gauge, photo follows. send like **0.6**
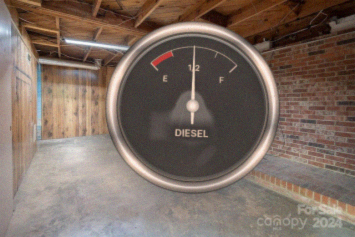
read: **0.5**
